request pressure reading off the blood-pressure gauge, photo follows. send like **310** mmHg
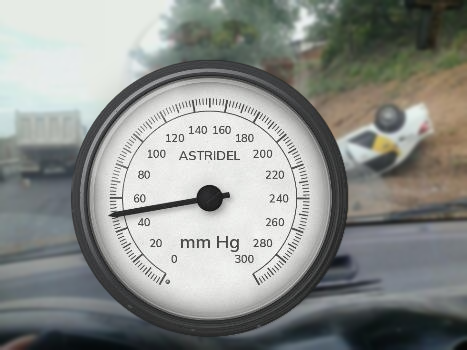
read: **50** mmHg
